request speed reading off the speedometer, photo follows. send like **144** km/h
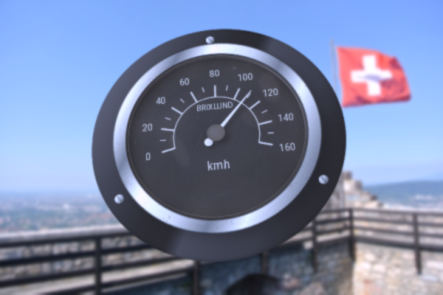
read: **110** km/h
